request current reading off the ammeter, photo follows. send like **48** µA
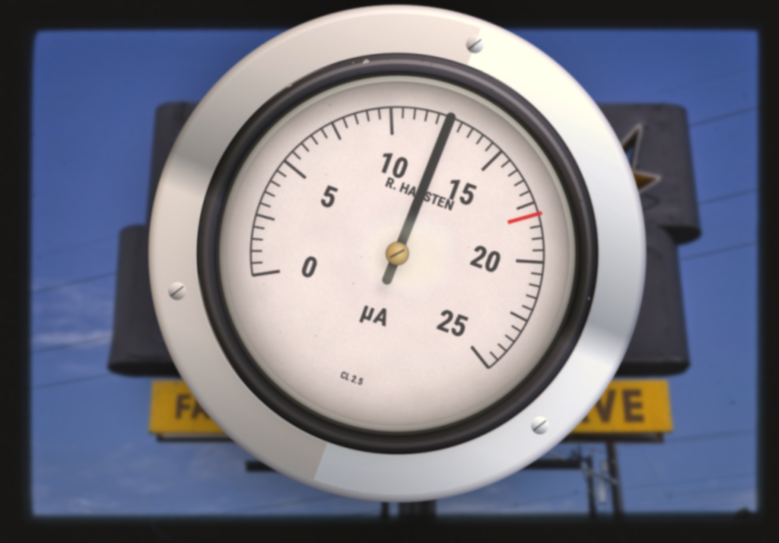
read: **12.5** µA
